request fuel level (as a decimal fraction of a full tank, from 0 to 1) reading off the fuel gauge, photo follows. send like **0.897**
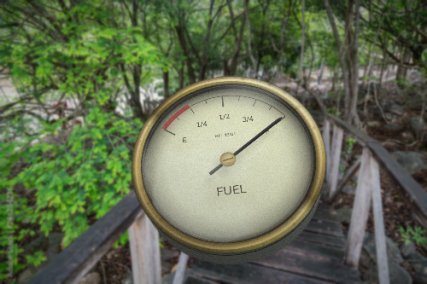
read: **1**
